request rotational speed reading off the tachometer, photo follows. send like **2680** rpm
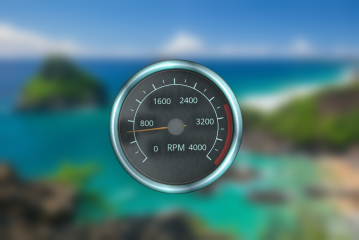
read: **600** rpm
